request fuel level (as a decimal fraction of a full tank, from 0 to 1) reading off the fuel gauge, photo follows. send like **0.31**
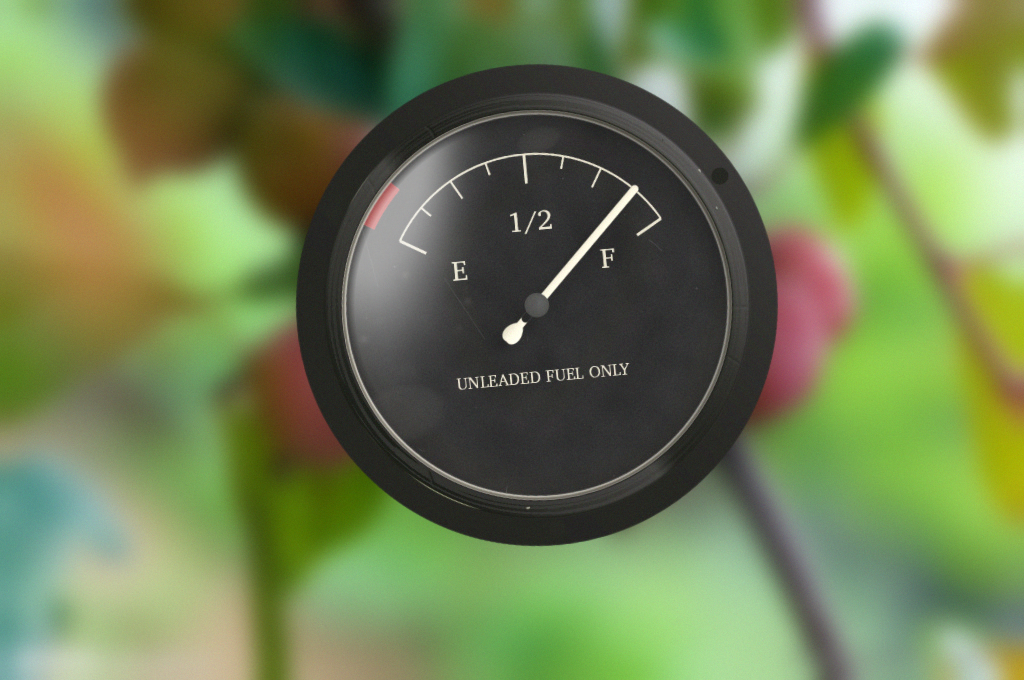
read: **0.875**
